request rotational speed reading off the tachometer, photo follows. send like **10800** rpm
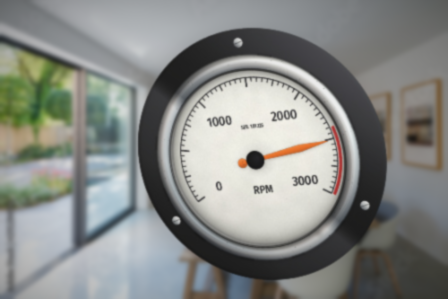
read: **2500** rpm
